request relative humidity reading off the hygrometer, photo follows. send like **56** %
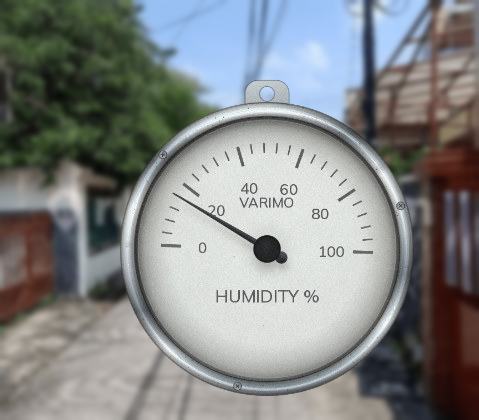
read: **16** %
